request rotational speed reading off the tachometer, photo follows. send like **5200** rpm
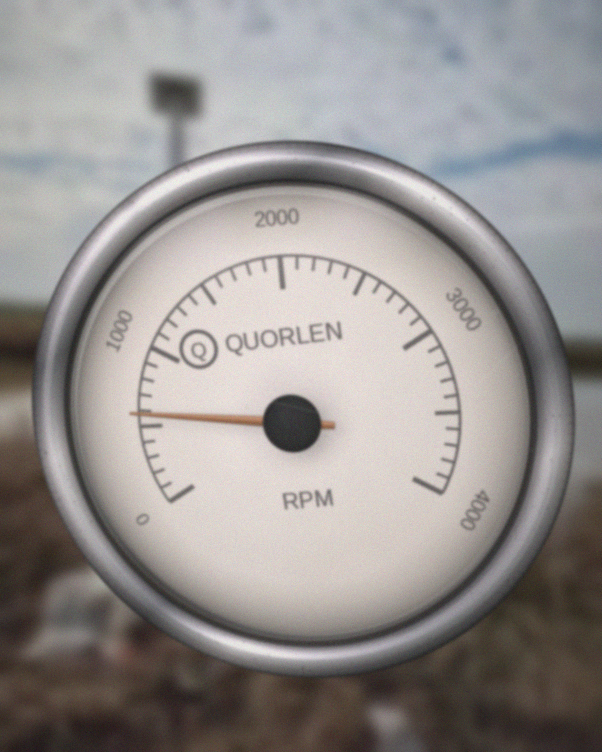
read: **600** rpm
